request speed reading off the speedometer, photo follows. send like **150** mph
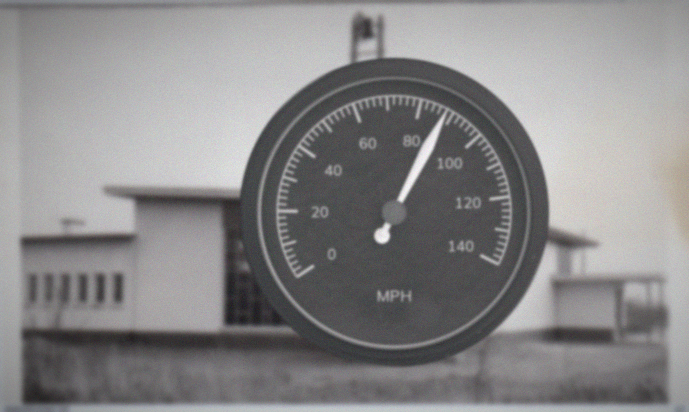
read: **88** mph
